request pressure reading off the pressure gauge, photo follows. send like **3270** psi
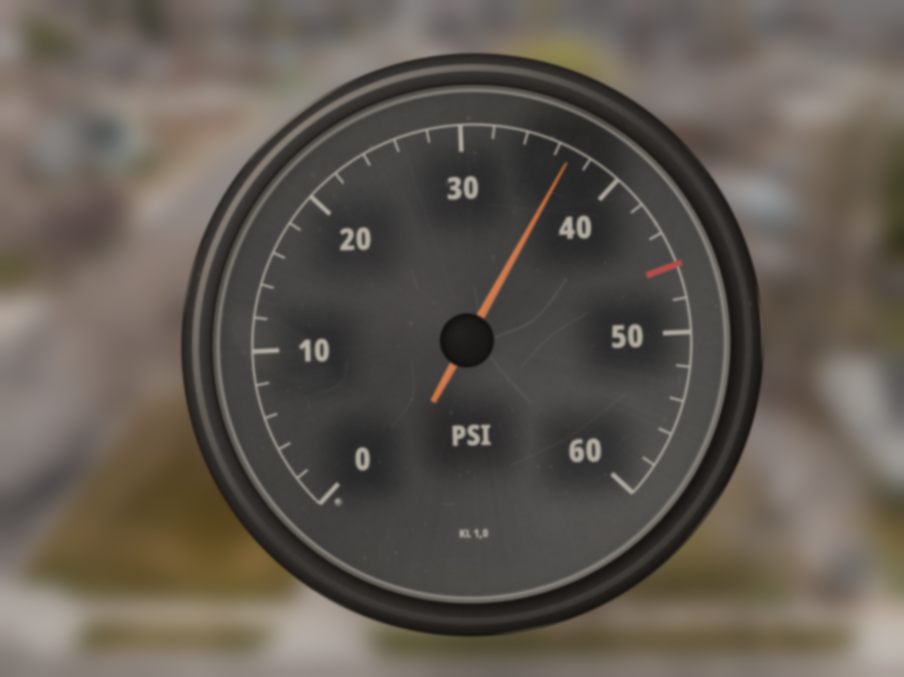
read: **37** psi
